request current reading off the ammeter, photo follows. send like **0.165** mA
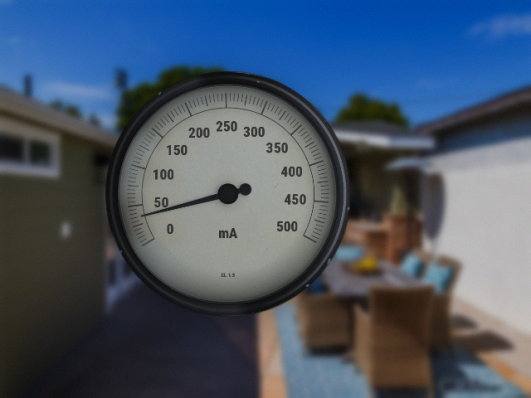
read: **35** mA
